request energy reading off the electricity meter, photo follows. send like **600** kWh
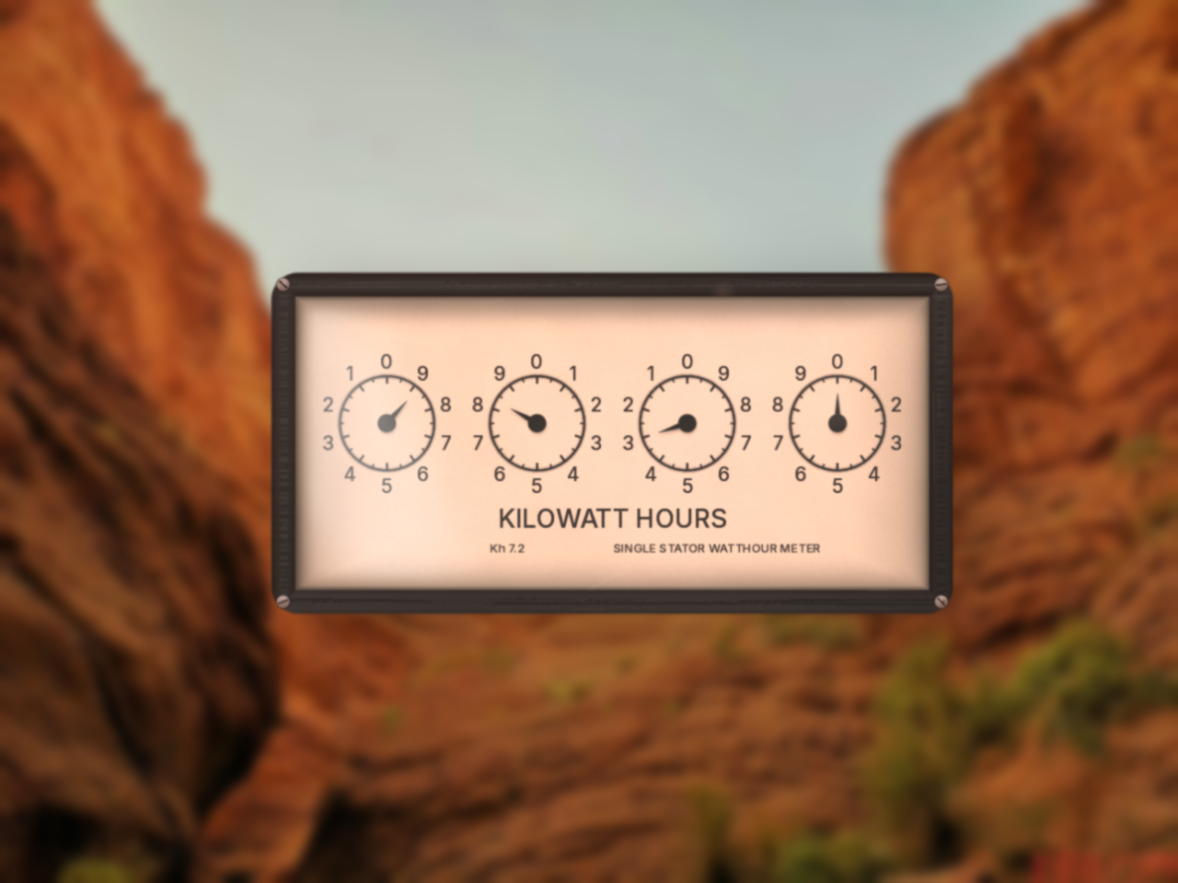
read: **8830** kWh
